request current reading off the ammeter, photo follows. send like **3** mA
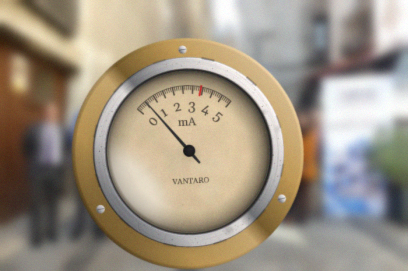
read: **0.5** mA
